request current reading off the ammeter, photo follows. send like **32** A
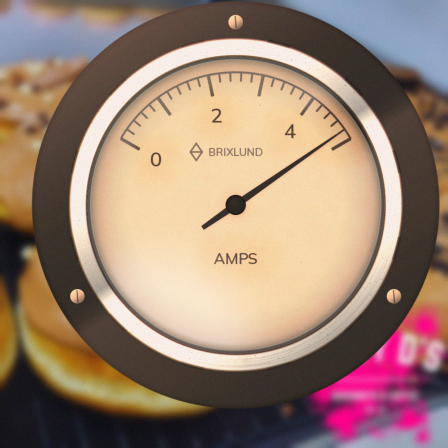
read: **4.8** A
